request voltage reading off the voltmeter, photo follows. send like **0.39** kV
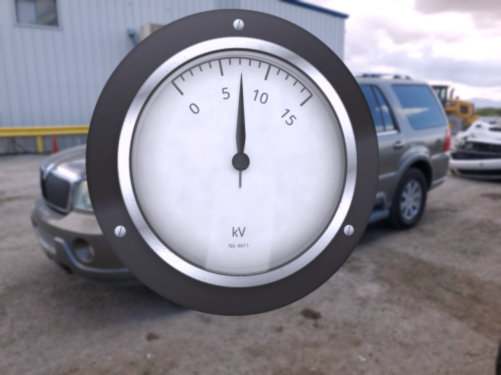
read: **7** kV
